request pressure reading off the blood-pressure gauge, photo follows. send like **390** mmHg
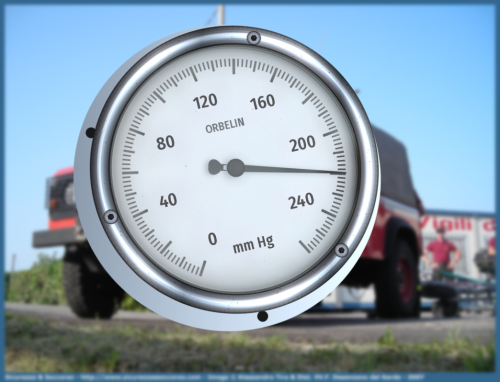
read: **220** mmHg
